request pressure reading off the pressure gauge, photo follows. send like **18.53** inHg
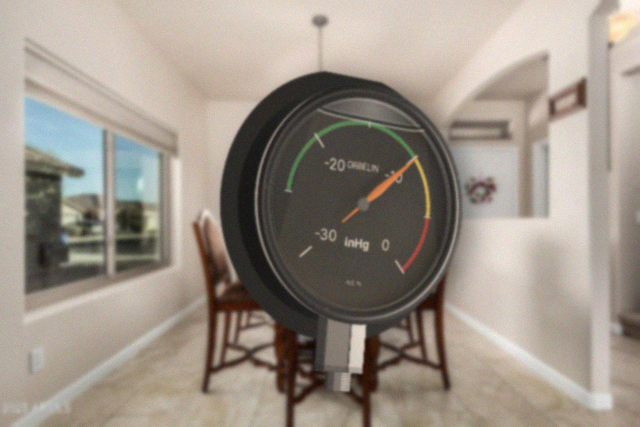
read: **-10** inHg
